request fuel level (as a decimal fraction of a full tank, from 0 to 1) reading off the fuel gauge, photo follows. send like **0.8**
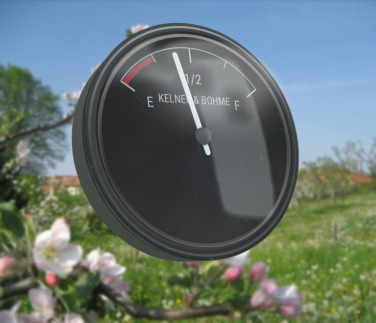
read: **0.375**
